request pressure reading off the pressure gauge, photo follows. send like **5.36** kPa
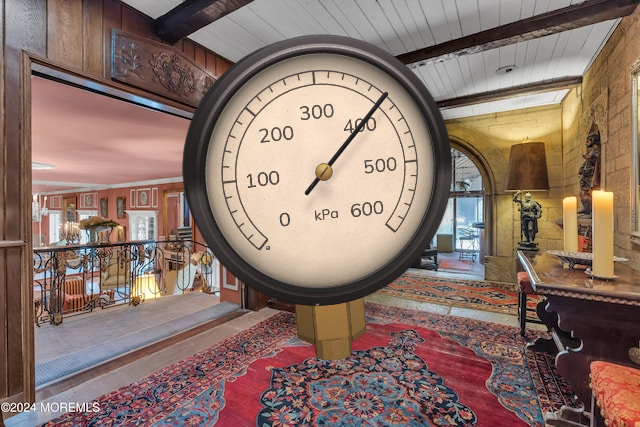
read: **400** kPa
